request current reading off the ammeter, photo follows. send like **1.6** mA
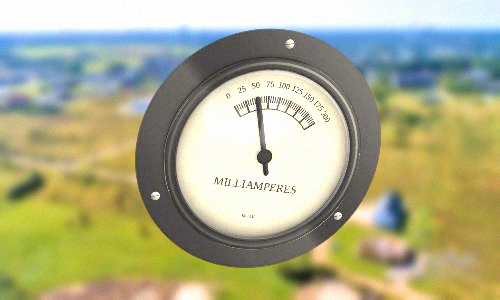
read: **50** mA
